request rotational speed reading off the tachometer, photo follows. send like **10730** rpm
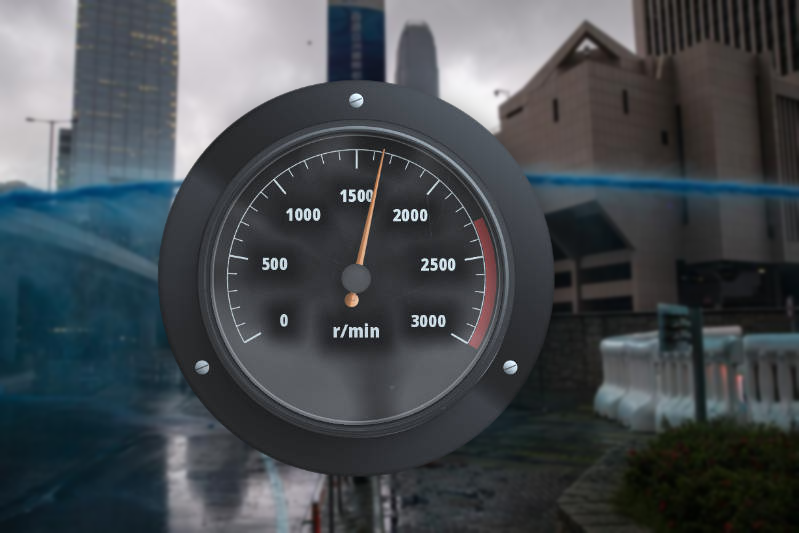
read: **1650** rpm
